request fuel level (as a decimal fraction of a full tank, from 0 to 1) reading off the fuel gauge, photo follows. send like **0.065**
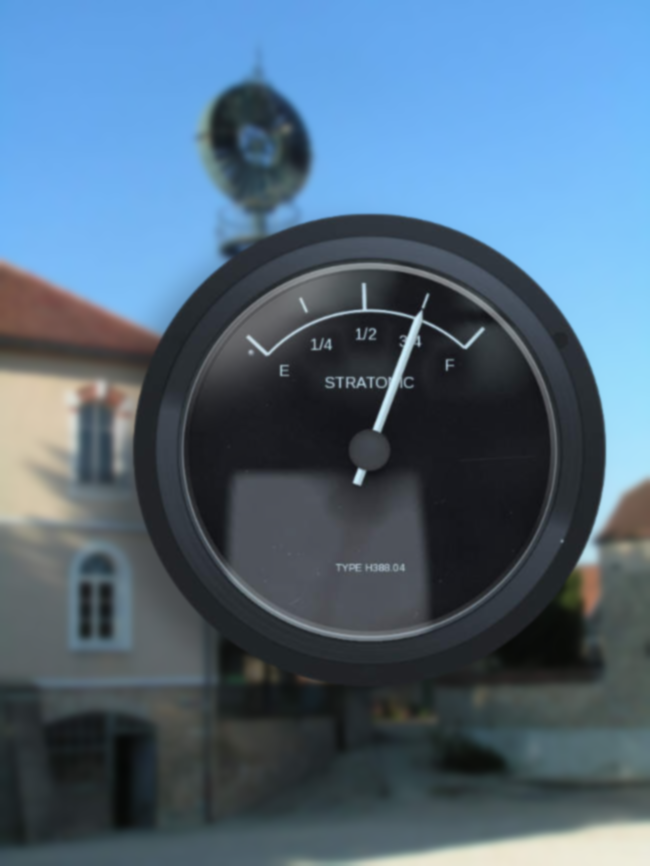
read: **0.75**
